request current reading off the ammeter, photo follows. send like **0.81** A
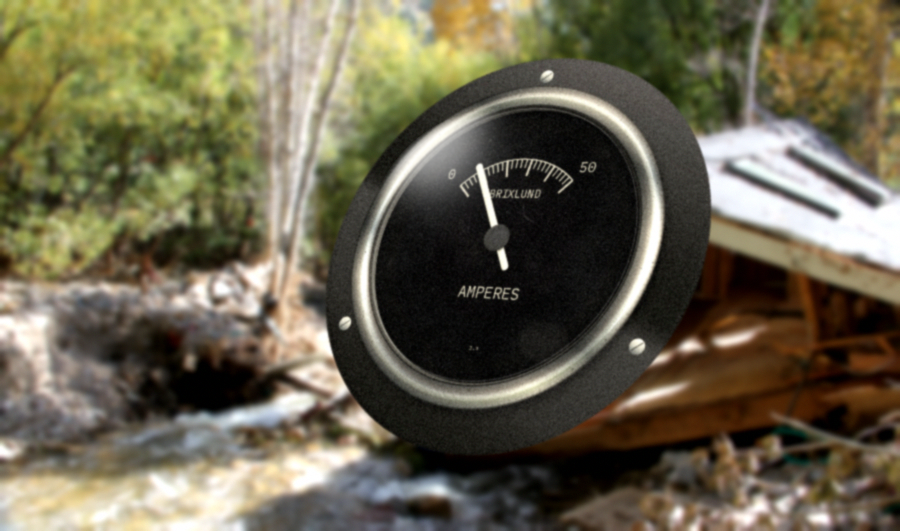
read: **10** A
